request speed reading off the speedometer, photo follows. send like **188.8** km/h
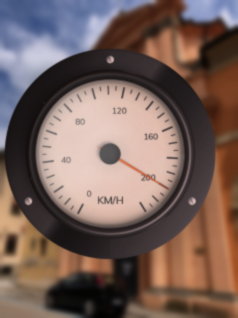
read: **200** km/h
